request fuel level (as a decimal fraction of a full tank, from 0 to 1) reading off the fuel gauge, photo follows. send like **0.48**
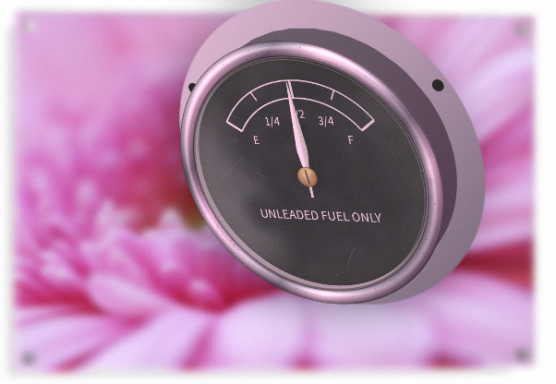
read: **0.5**
